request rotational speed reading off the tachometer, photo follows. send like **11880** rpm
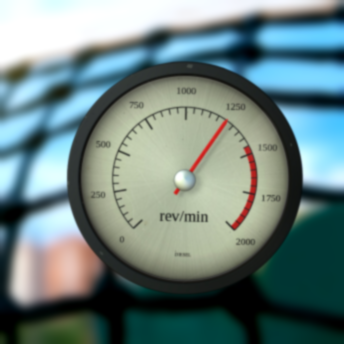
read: **1250** rpm
